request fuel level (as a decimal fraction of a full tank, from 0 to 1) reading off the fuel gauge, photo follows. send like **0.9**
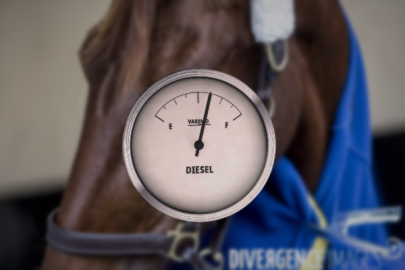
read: **0.625**
